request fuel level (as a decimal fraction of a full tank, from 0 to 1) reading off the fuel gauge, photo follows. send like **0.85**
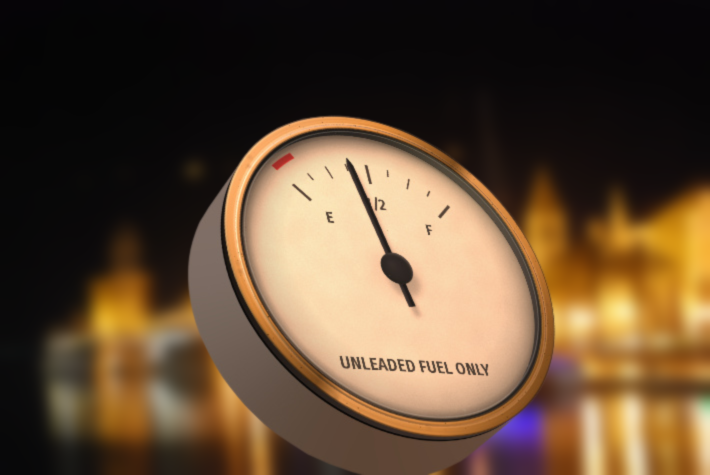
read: **0.375**
